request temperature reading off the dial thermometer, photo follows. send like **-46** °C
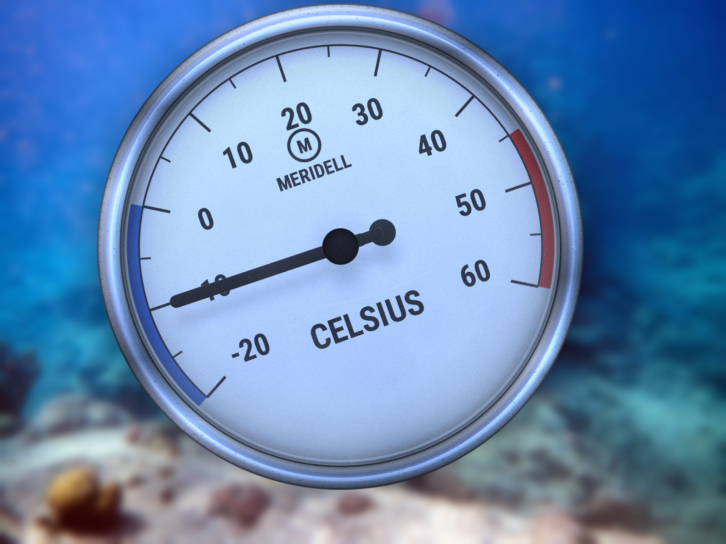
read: **-10** °C
